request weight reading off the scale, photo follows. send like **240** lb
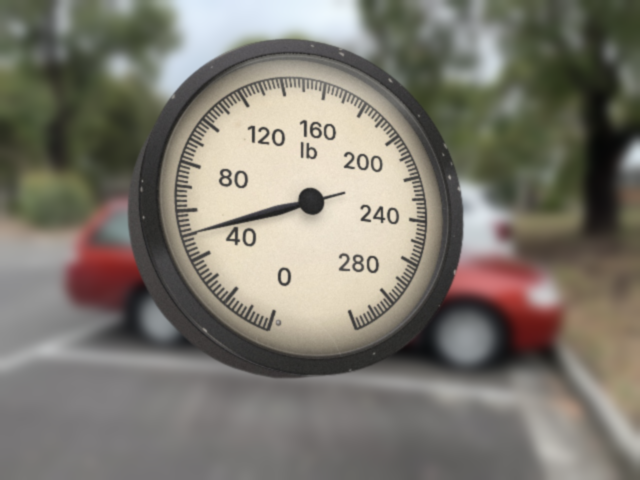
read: **50** lb
